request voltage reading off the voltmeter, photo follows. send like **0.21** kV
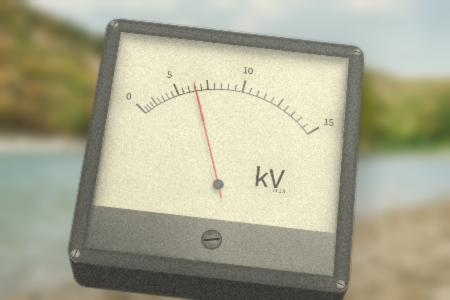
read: **6.5** kV
